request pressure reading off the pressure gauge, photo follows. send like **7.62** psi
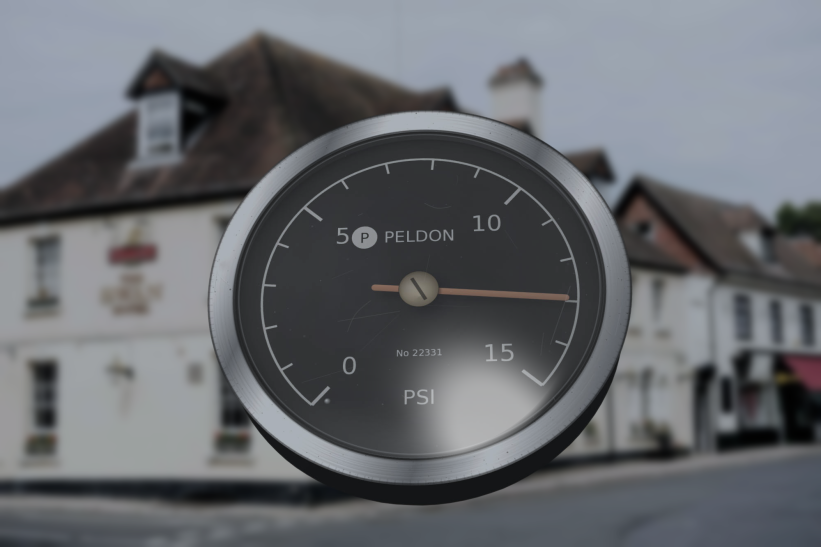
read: **13** psi
